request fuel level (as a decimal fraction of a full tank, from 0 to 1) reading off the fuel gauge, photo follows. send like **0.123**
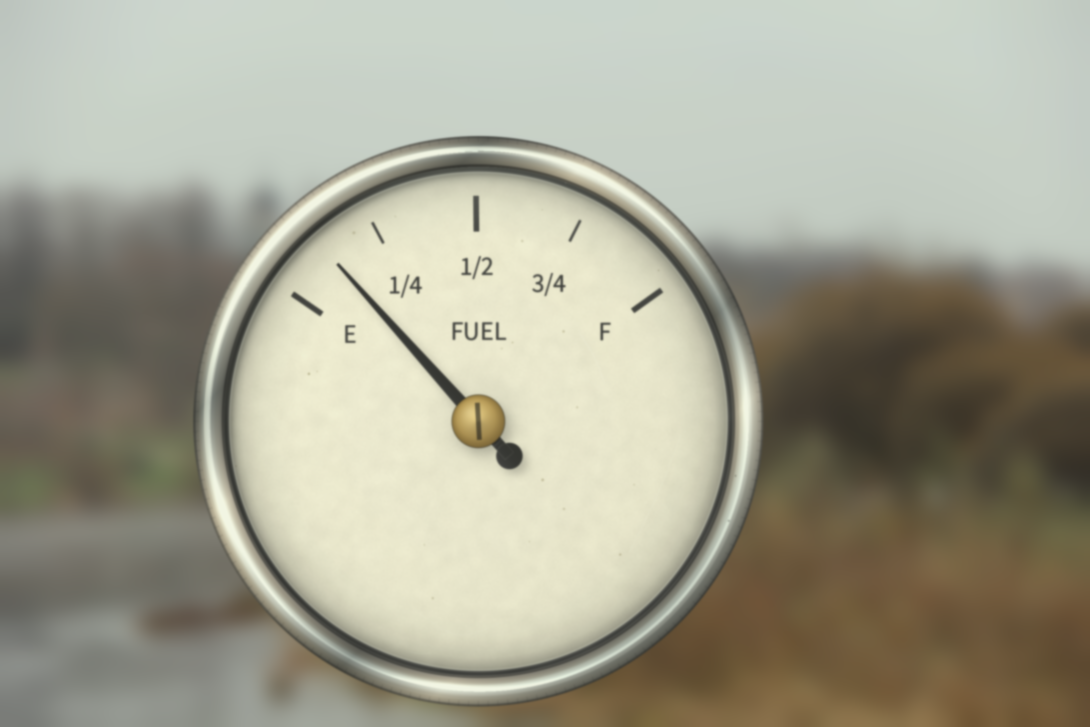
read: **0.125**
